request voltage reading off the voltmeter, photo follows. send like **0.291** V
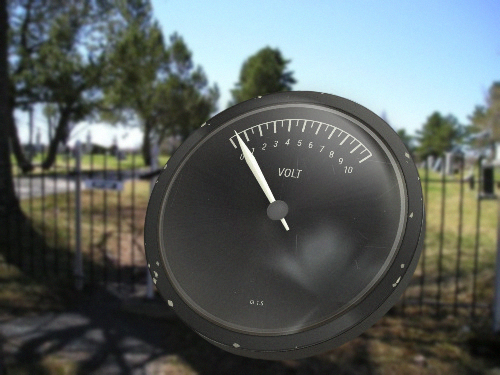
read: **0.5** V
